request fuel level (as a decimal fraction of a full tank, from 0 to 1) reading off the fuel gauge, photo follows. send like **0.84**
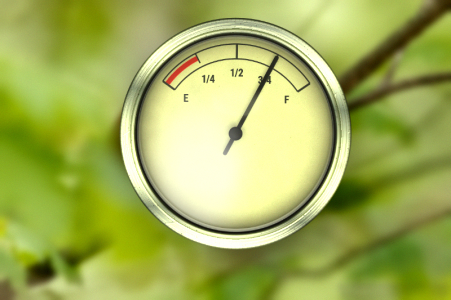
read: **0.75**
